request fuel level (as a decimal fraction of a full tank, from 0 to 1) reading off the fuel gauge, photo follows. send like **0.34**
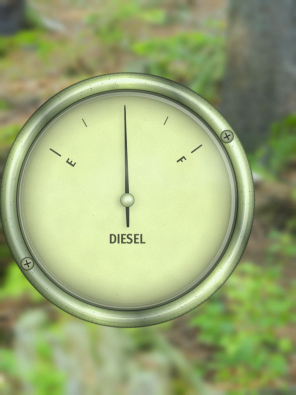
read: **0.5**
